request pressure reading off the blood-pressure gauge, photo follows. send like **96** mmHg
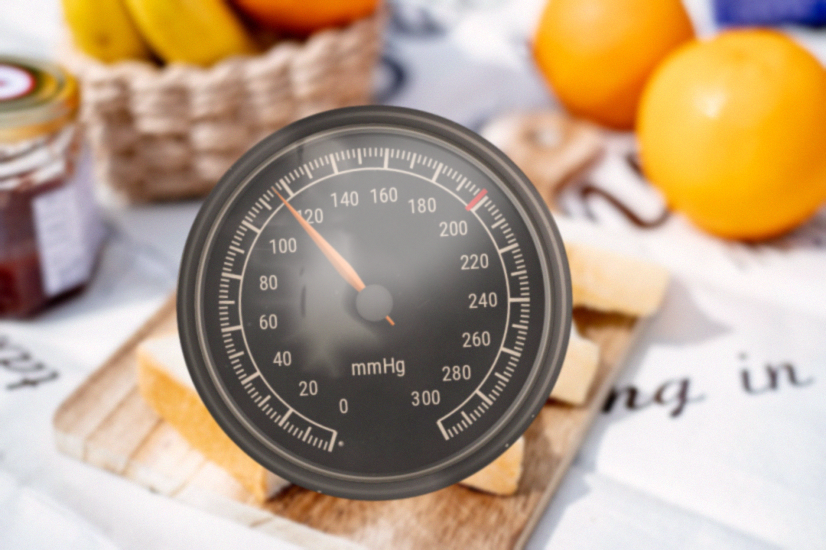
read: **116** mmHg
